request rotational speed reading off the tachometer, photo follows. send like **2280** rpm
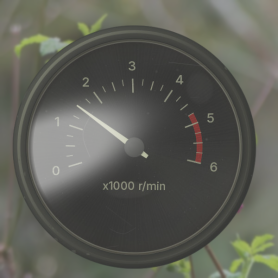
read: **1500** rpm
